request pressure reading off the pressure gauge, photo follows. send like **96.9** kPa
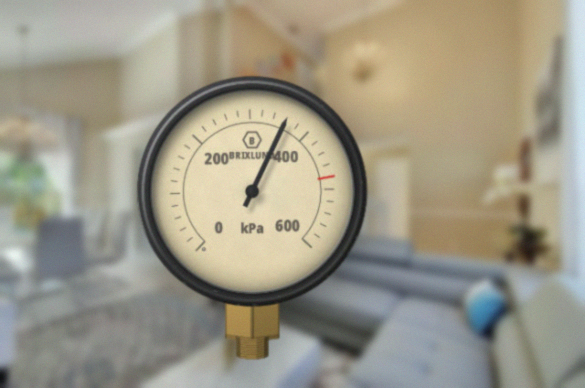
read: **360** kPa
